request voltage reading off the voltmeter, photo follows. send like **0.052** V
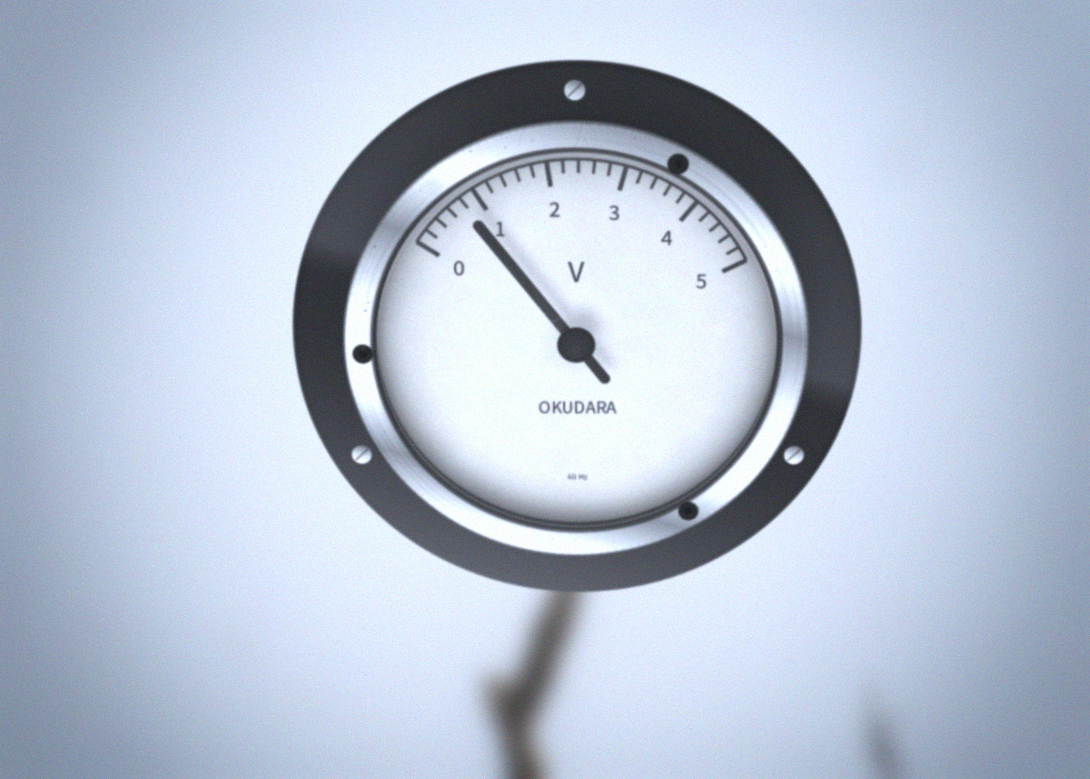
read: **0.8** V
